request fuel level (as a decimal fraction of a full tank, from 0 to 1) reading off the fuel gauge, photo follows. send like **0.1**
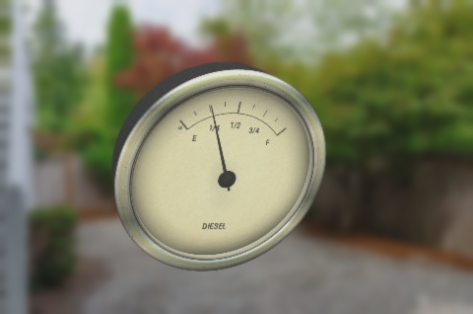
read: **0.25**
